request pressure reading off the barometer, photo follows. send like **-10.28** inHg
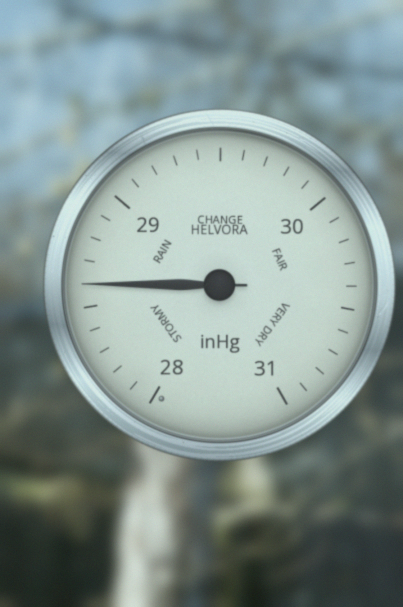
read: **28.6** inHg
